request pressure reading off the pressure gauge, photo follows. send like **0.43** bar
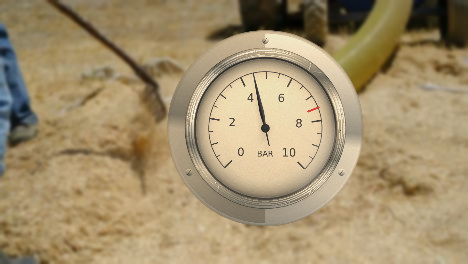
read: **4.5** bar
